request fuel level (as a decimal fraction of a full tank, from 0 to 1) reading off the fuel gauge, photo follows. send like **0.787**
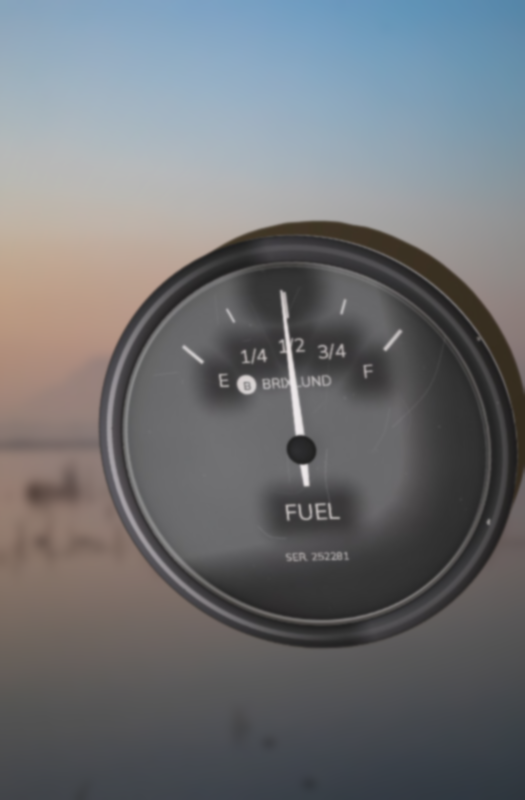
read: **0.5**
